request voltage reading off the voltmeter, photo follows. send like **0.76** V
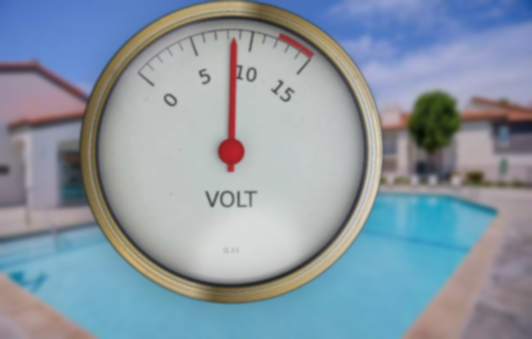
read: **8.5** V
